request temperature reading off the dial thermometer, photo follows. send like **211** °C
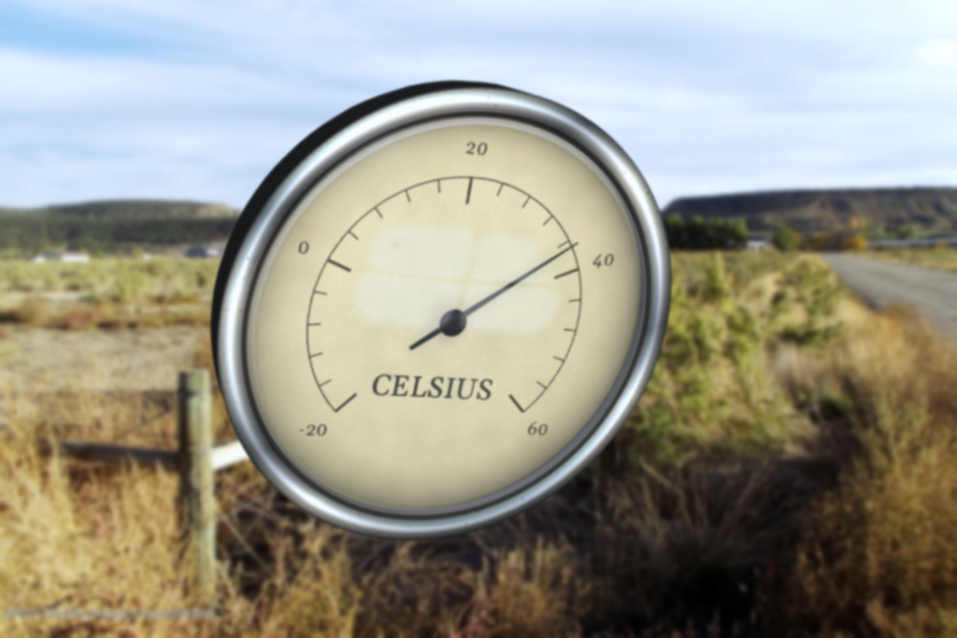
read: **36** °C
